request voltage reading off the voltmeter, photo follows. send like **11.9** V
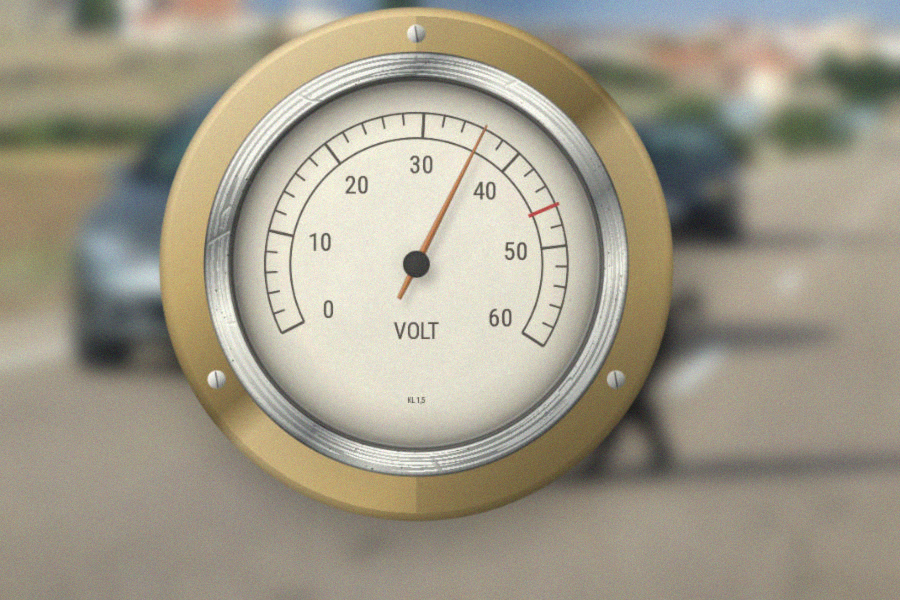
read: **36** V
